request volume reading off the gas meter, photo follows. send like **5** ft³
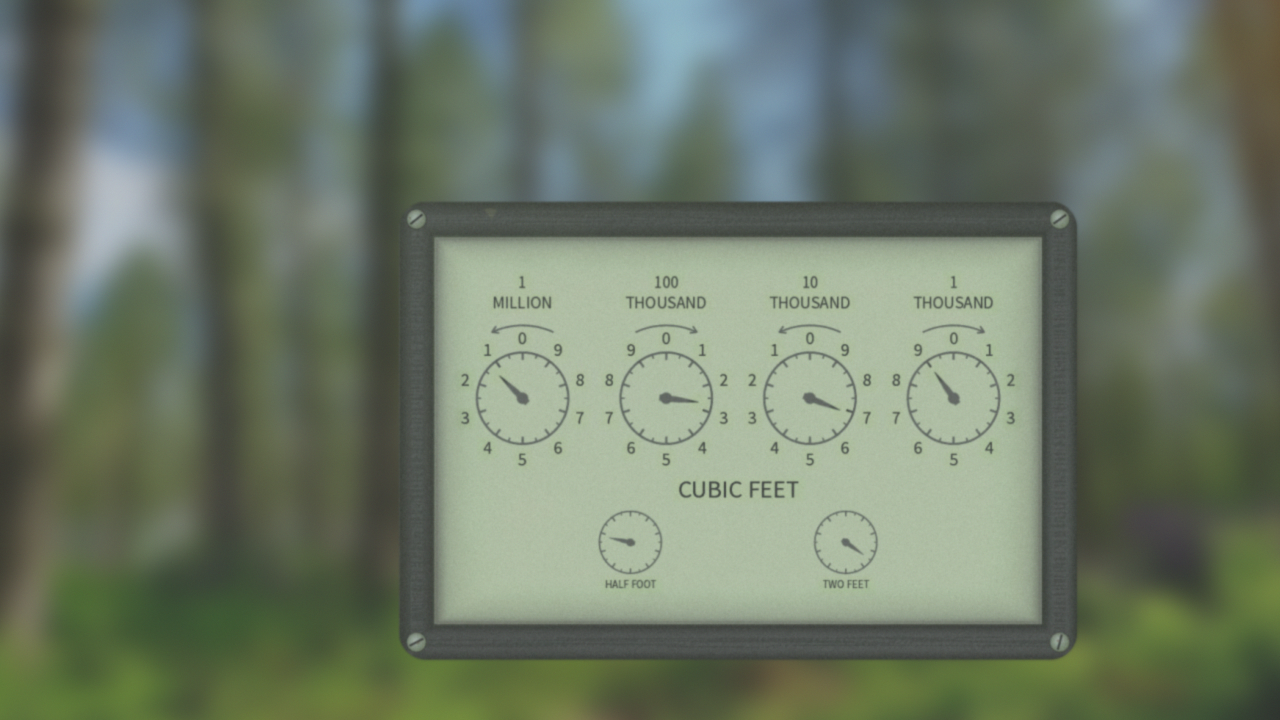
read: **126900** ft³
